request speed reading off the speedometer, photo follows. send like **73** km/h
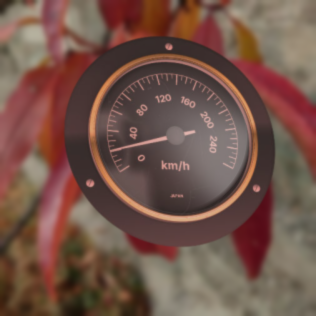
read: **20** km/h
